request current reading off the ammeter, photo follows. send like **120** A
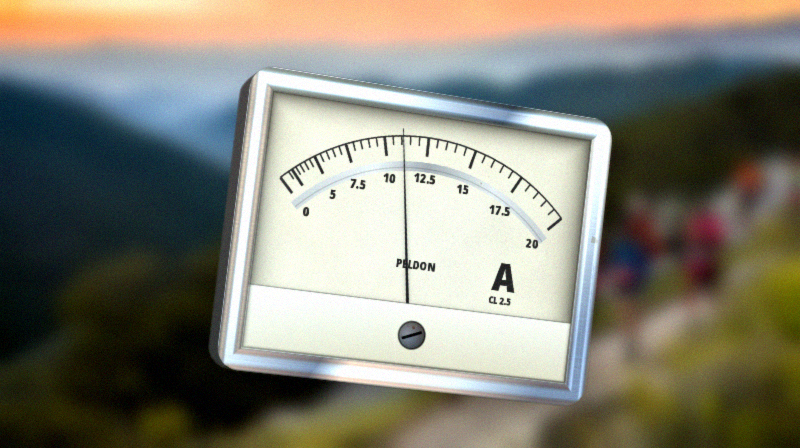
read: **11** A
